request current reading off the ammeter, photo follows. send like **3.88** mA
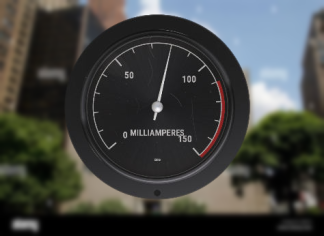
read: **80** mA
